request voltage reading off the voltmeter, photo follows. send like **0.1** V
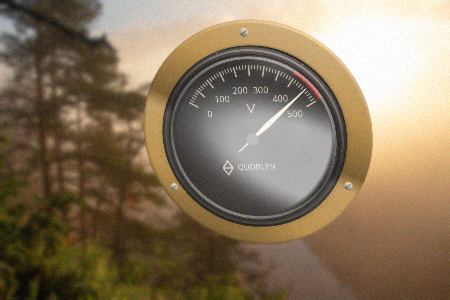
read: **450** V
